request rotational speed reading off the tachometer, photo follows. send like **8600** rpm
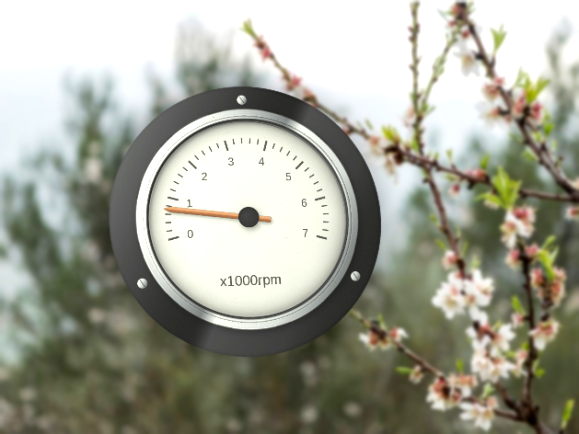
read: **700** rpm
